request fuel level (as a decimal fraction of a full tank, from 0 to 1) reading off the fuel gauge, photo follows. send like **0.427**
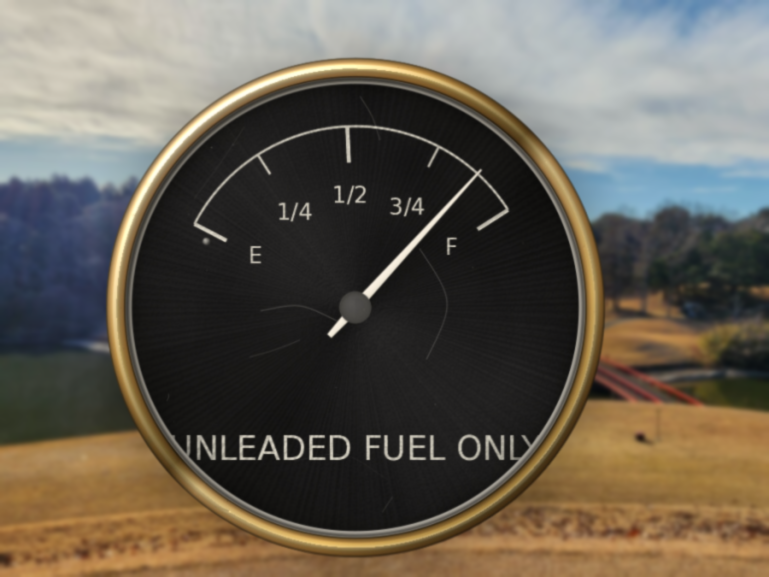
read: **0.875**
